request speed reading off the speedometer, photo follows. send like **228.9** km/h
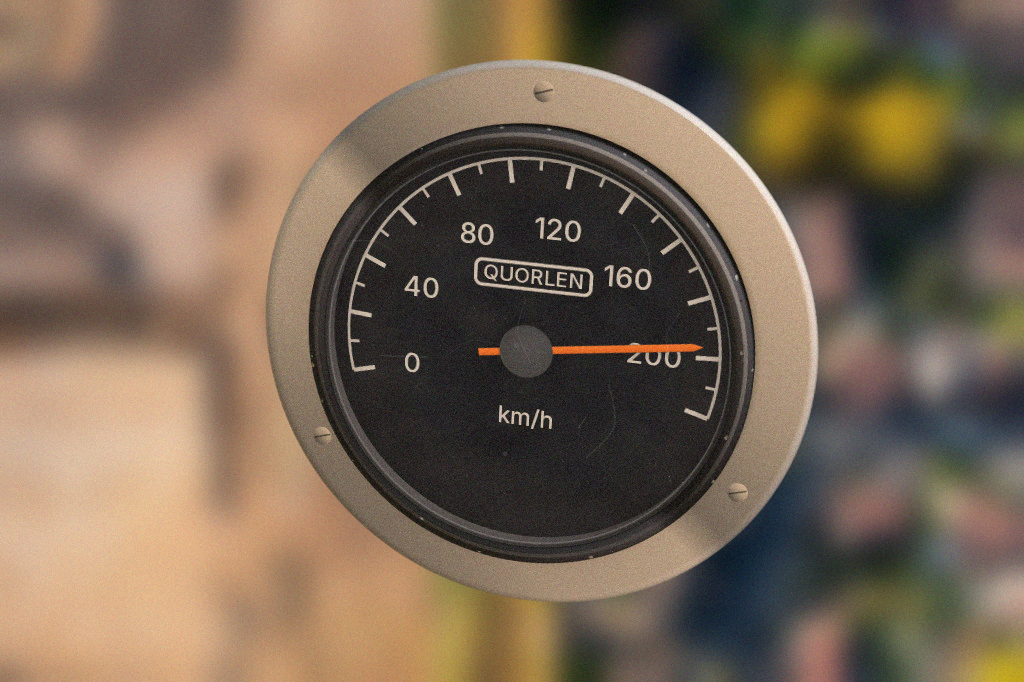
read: **195** km/h
